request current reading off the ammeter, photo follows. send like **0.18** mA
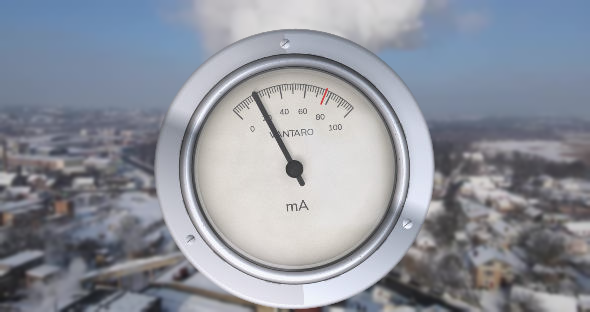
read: **20** mA
